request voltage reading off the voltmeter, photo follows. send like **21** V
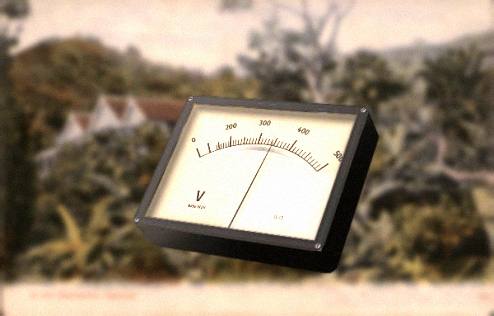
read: **350** V
